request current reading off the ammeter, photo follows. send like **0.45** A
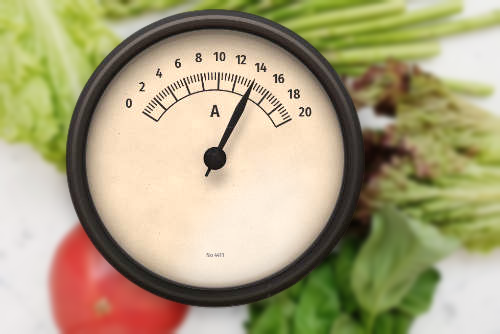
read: **14** A
